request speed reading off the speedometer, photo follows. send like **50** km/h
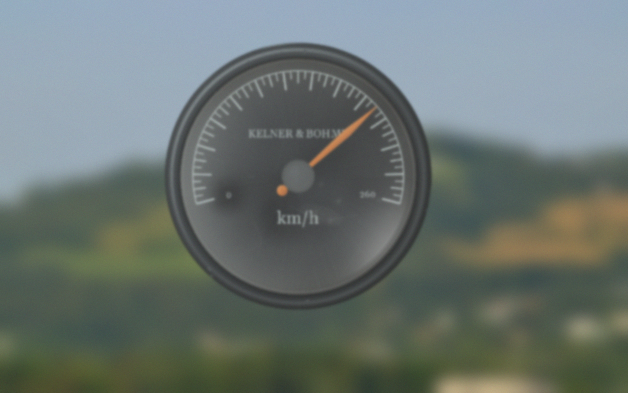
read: **190** km/h
